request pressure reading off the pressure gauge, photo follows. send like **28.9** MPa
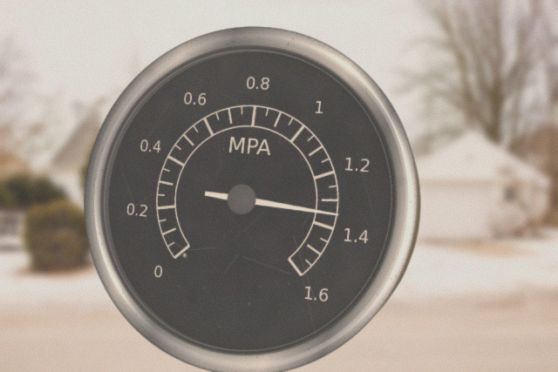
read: **1.35** MPa
